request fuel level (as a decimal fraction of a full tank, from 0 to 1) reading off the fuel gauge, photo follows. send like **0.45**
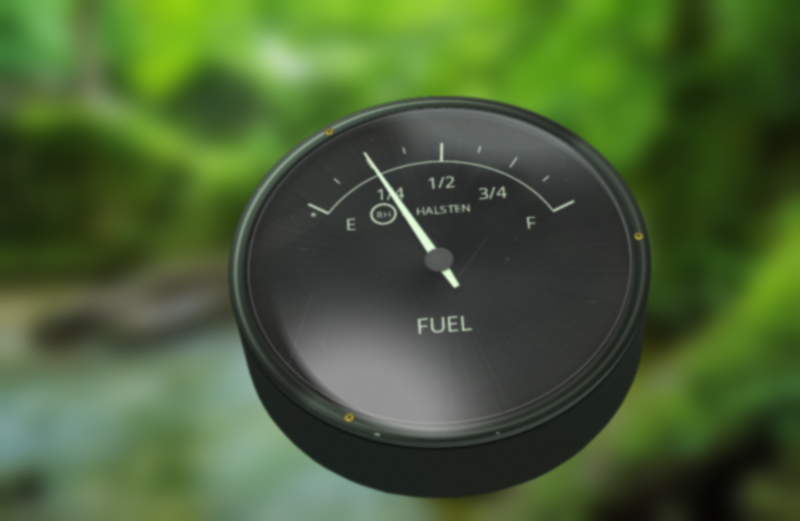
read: **0.25**
